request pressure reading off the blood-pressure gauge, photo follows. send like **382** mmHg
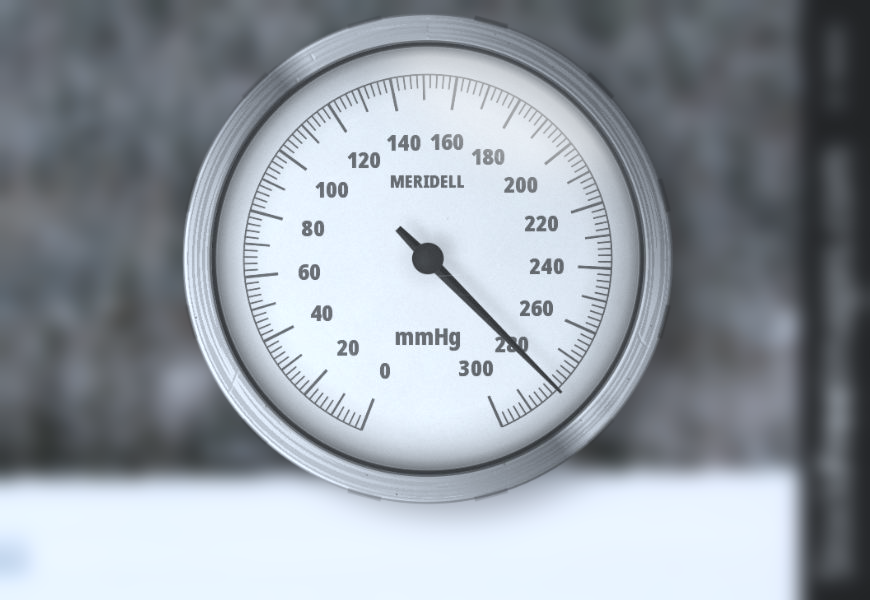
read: **280** mmHg
